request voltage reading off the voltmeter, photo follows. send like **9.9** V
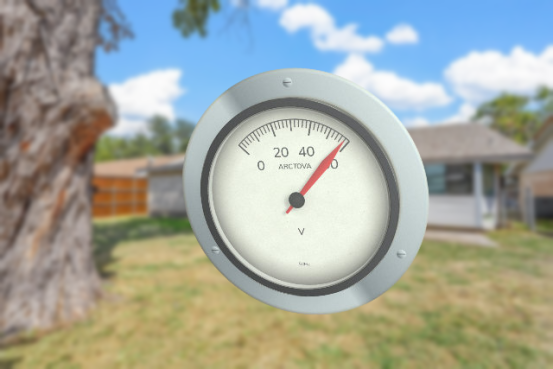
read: **58** V
